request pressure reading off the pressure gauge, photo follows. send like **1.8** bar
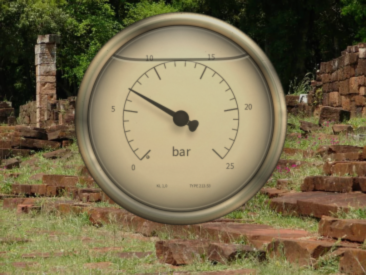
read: **7** bar
